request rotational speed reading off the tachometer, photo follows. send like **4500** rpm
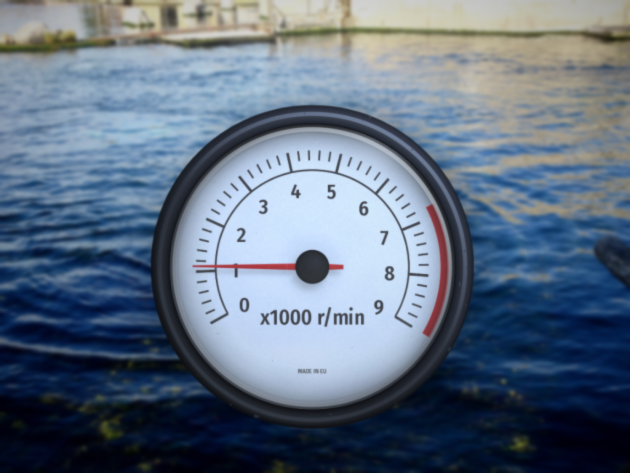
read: **1100** rpm
